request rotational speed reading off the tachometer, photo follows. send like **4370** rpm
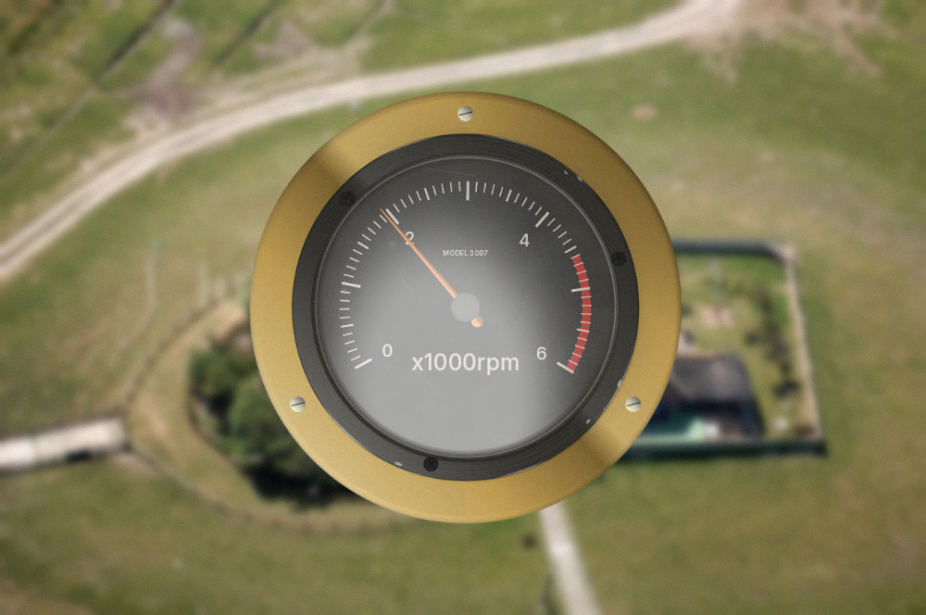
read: **1950** rpm
